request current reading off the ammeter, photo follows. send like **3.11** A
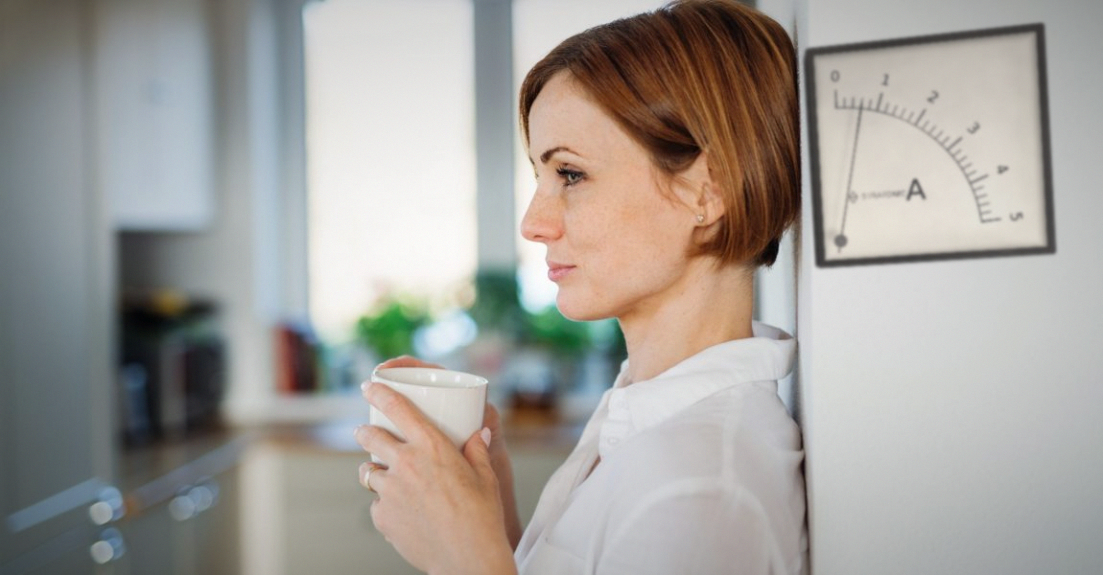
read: **0.6** A
